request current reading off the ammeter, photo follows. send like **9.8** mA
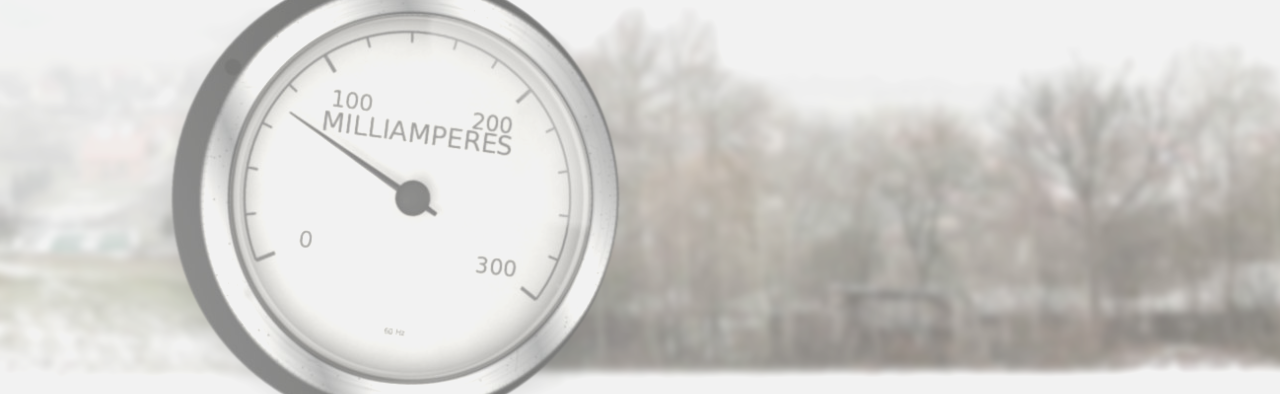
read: **70** mA
